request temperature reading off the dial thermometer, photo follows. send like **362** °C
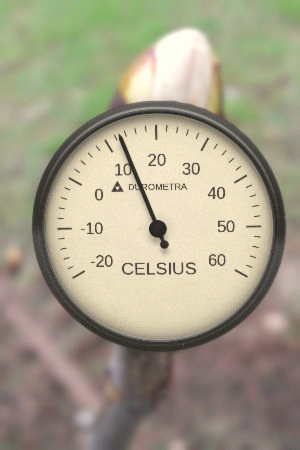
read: **13** °C
